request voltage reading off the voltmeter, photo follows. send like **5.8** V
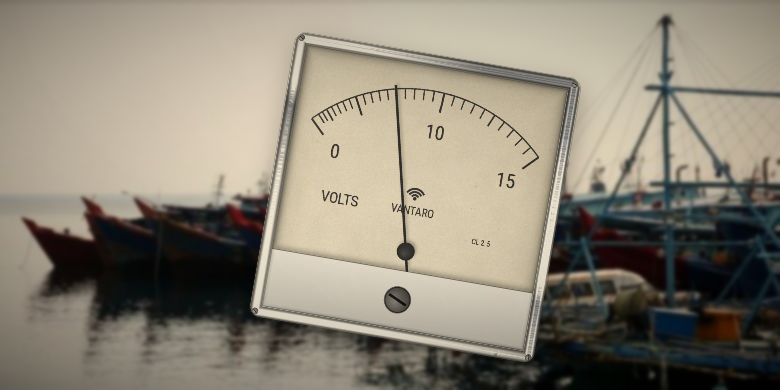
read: **7.5** V
